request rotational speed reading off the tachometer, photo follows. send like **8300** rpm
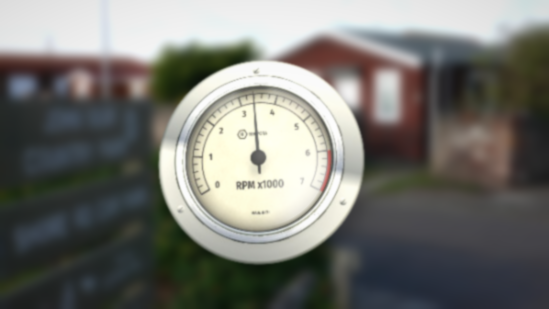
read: **3400** rpm
